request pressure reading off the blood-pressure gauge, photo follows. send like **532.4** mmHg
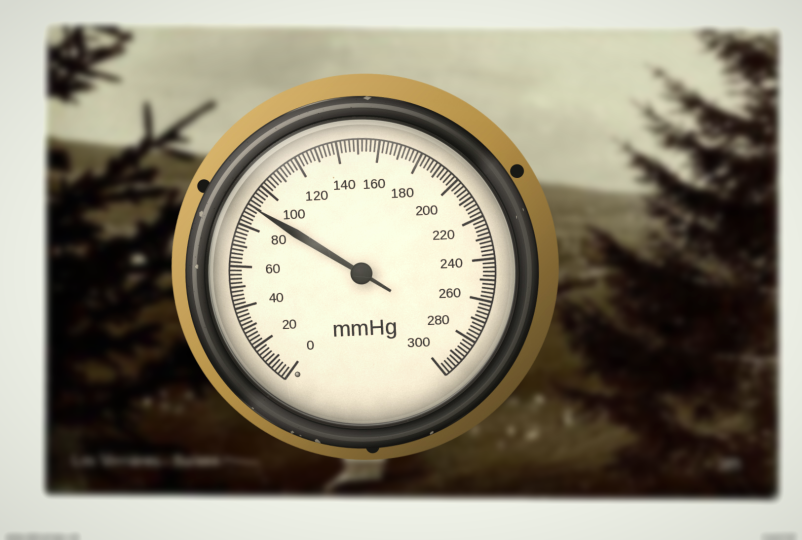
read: **90** mmHg
